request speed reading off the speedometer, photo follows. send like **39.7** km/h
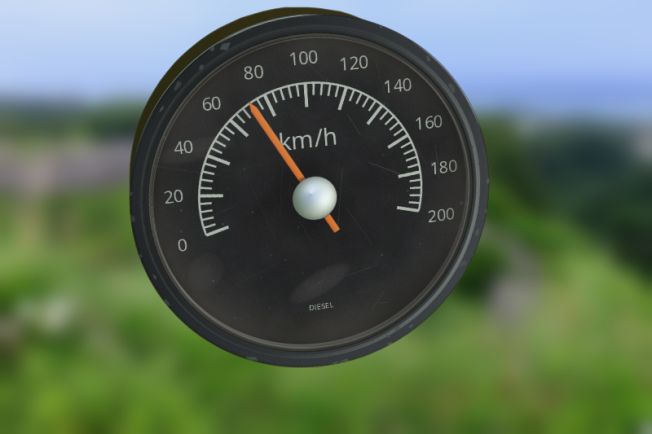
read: **72** km/h
